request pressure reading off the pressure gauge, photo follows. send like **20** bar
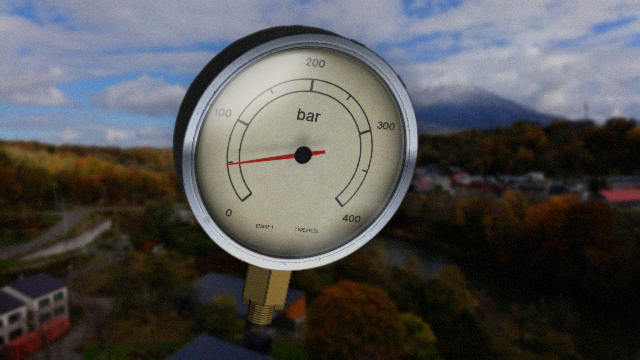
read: **50** bar
